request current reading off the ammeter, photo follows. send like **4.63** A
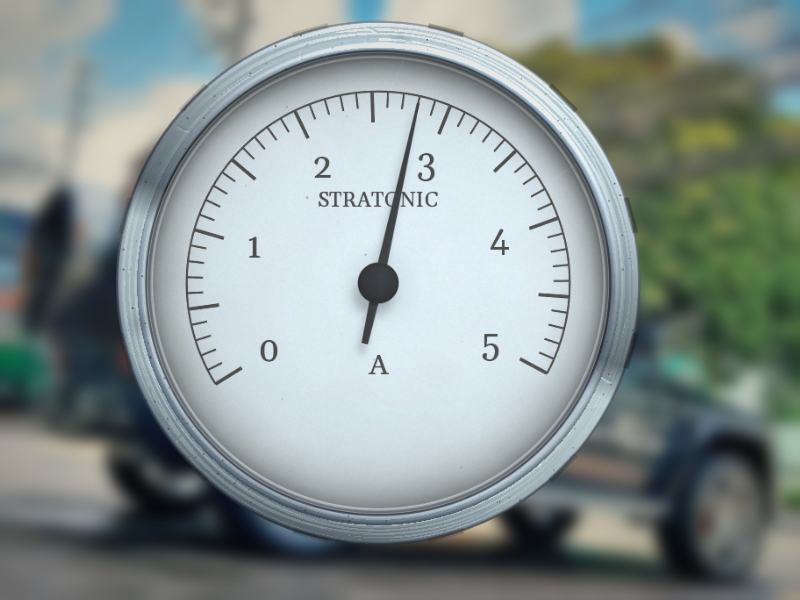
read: **2.8** A
